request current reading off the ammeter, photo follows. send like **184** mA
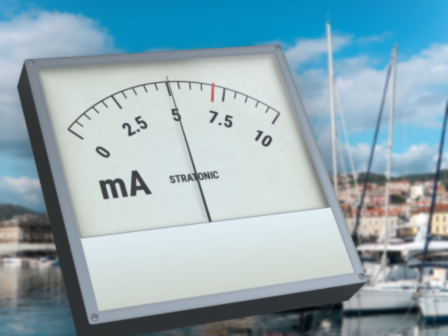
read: **5** mA
